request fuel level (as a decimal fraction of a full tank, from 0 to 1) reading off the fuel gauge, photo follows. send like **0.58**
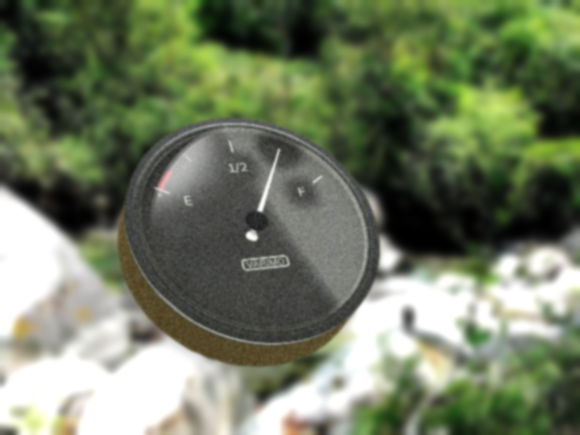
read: **0.75**
